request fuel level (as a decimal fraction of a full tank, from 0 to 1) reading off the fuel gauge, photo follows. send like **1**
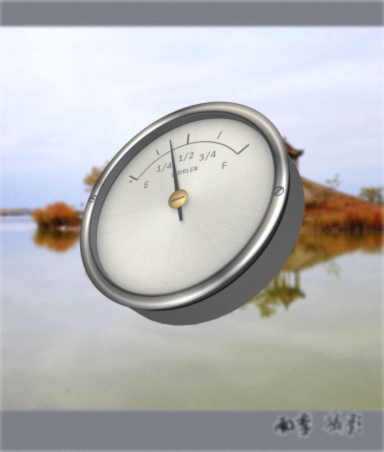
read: **0.375**
